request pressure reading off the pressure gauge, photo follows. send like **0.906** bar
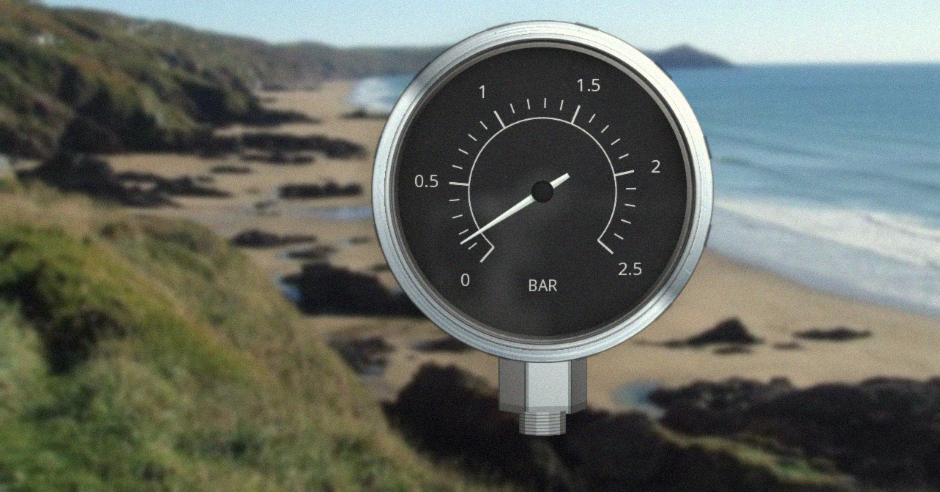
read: **0.15** bar
